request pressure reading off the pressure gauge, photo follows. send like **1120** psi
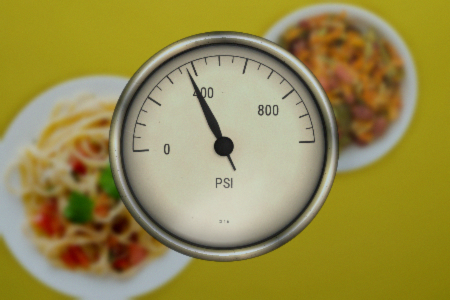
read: **375** psi
